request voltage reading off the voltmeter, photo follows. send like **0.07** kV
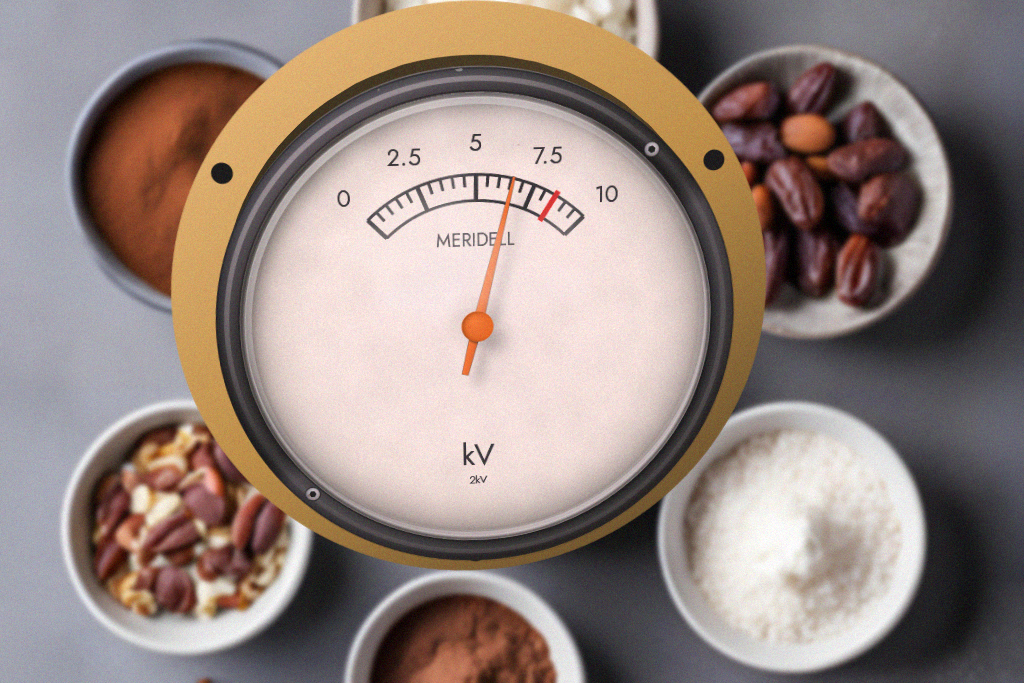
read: **6.5** kV
